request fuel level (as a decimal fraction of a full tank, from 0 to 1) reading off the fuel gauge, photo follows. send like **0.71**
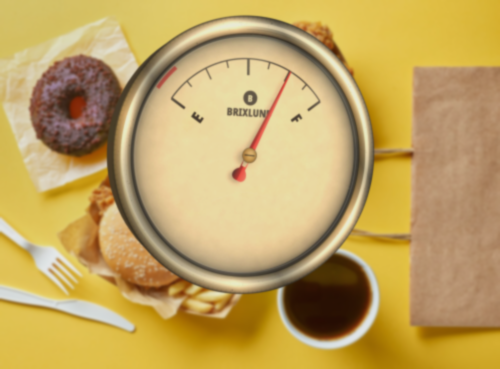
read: **0.75**
